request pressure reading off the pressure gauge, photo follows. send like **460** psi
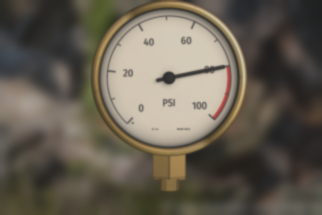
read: **80** psi
